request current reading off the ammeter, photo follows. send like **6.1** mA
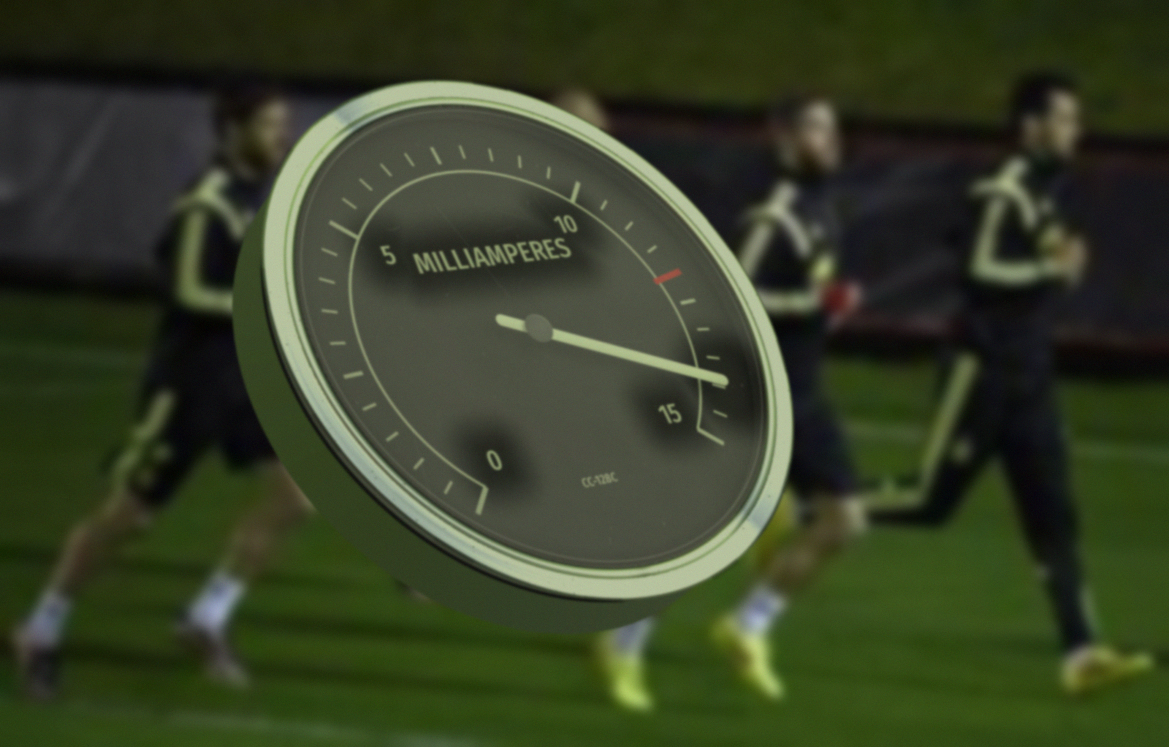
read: **14** mA
